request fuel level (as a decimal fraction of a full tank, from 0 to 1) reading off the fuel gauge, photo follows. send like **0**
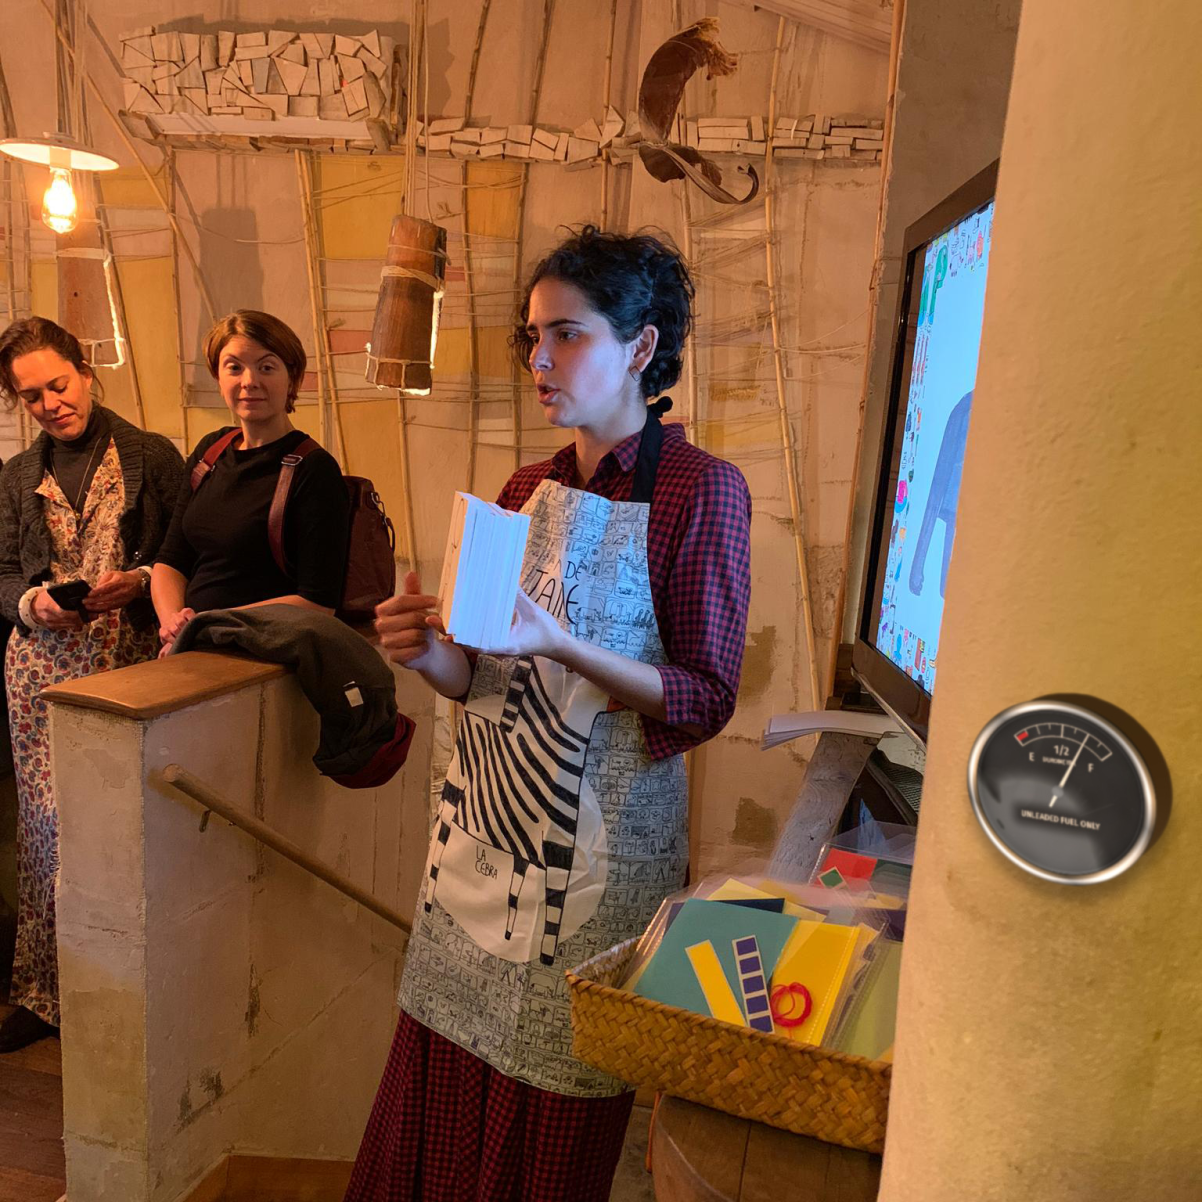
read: **0.75**
